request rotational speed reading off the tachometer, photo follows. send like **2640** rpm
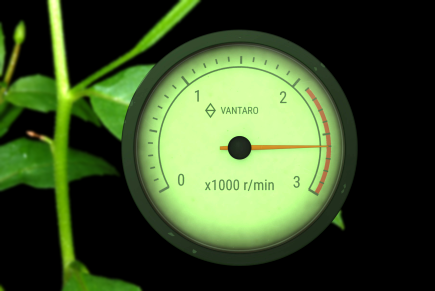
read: **2600** rpm
